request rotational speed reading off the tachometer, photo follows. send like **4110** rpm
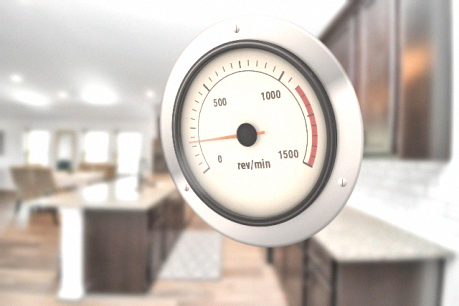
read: **175** rpm
